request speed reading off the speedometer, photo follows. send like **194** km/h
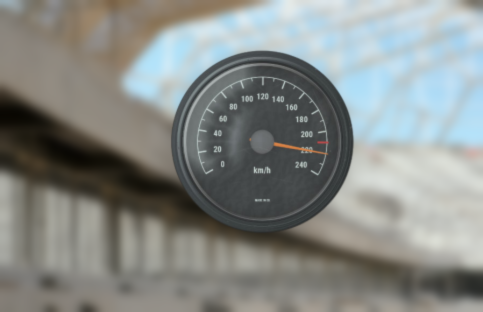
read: **220** km/h
